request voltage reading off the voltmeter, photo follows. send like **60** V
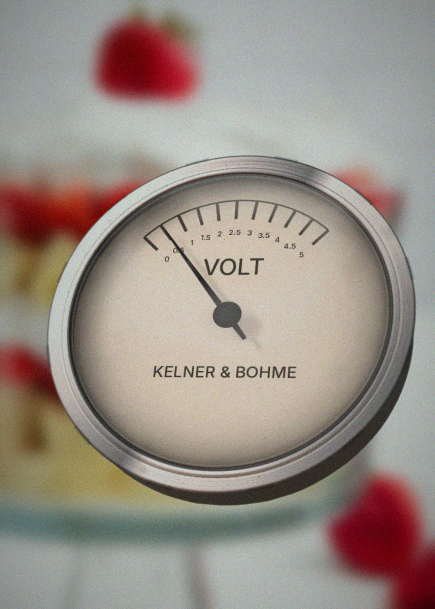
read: **0.5** V
